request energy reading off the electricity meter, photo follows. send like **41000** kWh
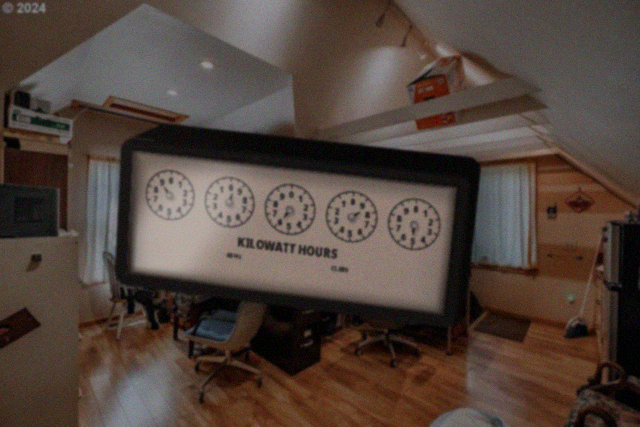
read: **89585** kWh
